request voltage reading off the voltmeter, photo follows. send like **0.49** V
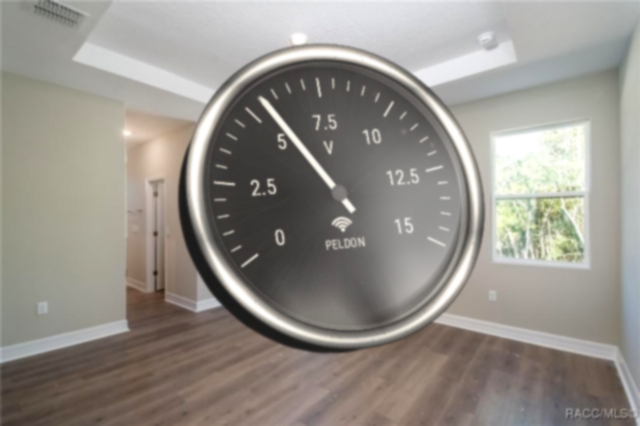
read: **5.5** V
